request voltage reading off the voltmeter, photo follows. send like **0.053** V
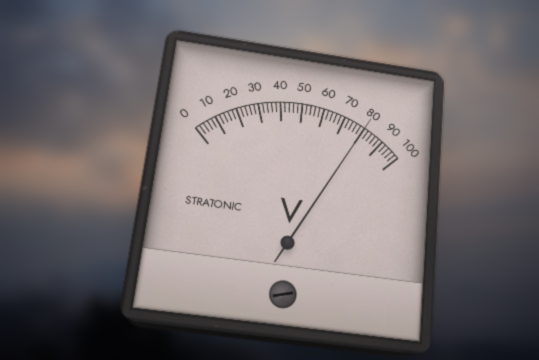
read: **80** V
